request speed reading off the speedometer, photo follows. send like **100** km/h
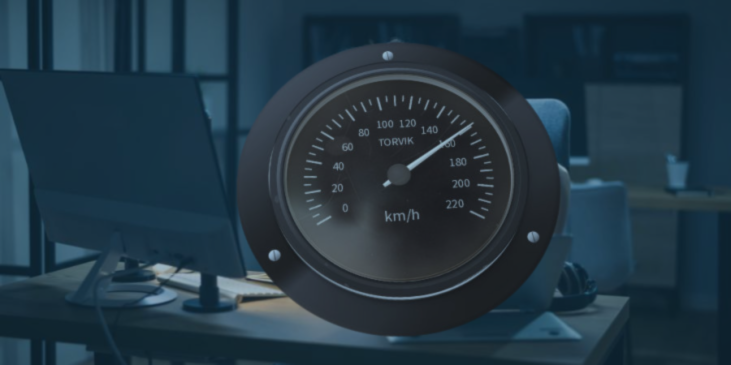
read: **160** km/h
